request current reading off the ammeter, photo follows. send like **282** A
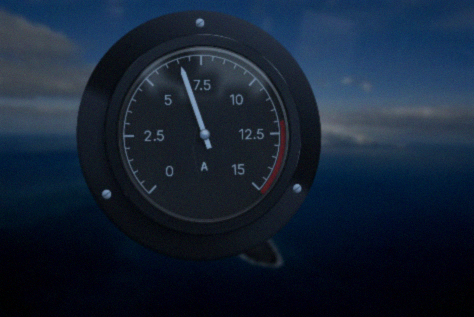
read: **6.5** A
